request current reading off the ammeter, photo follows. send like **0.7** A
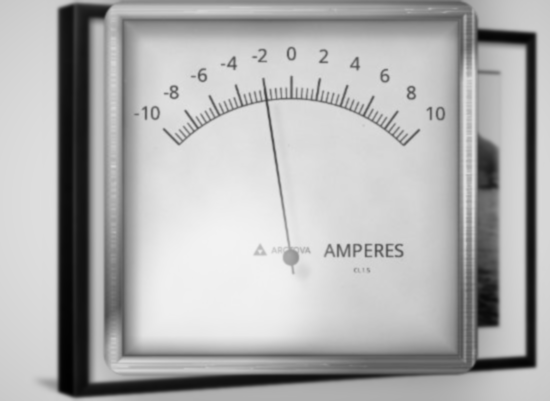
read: **-2** A
